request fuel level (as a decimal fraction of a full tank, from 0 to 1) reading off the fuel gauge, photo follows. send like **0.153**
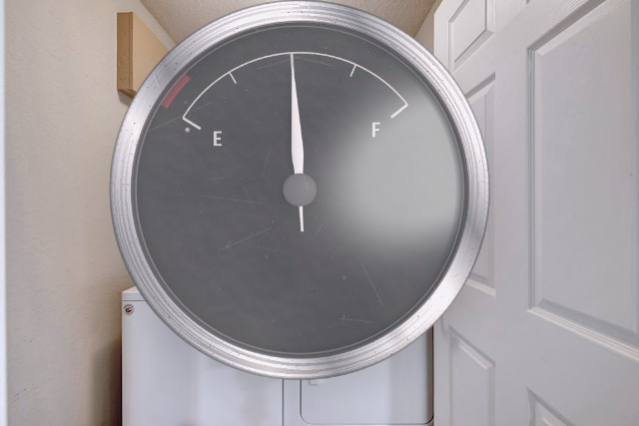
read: **0.5**
